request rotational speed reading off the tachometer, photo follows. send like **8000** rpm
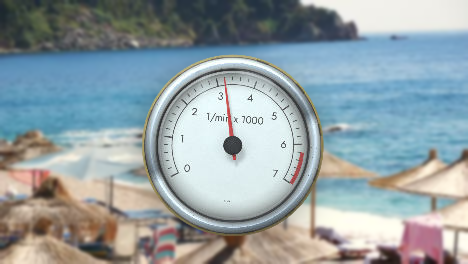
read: **3200** rpm
